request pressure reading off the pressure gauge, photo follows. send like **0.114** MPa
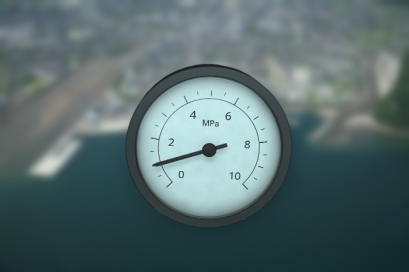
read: **1** MPa
